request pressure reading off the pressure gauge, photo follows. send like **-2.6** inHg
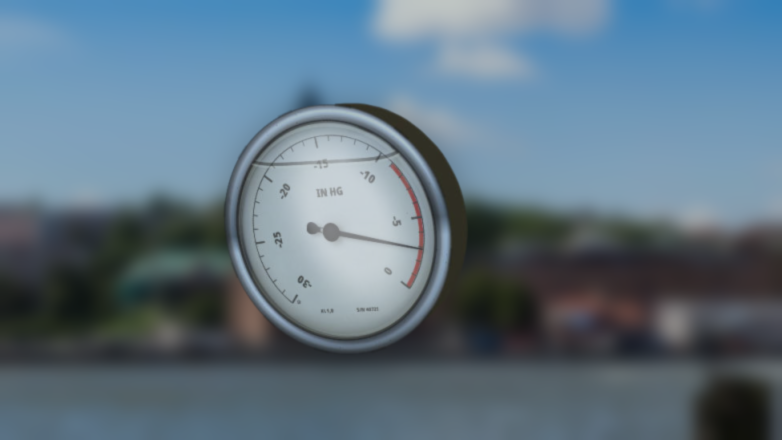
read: **-3** inHg
